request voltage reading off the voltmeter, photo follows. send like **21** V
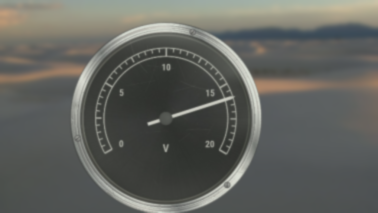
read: **16** V
